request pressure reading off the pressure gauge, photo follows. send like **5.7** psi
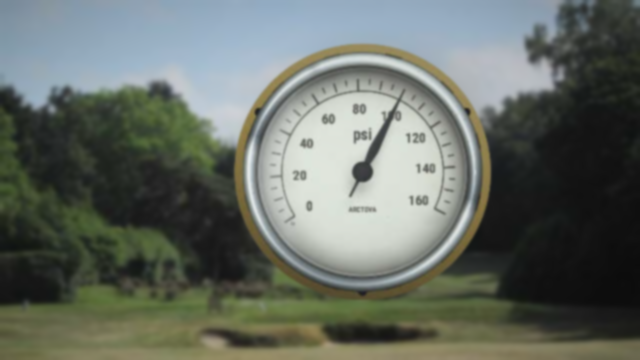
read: **100** psi
